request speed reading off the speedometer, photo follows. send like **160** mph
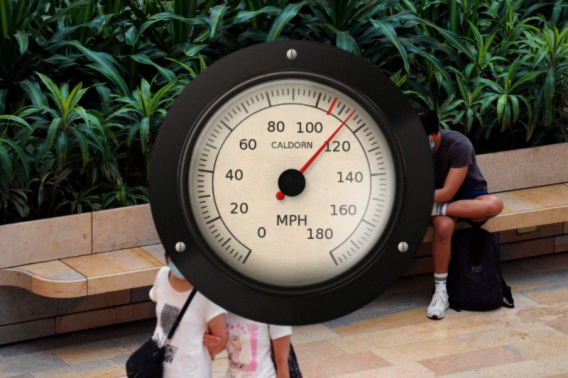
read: **114** mph
